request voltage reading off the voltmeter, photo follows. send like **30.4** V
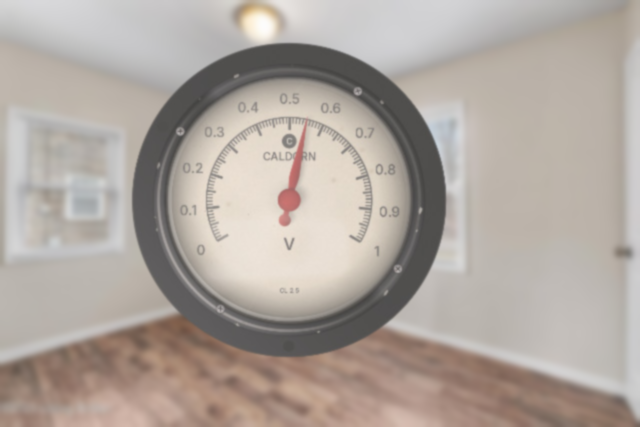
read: **0.55** V
